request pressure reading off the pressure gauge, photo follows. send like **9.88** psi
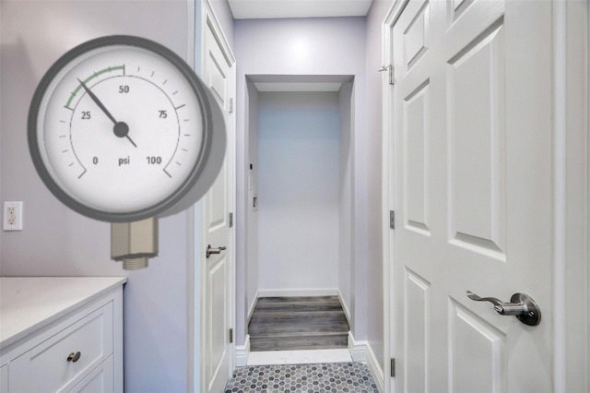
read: **35** psi
